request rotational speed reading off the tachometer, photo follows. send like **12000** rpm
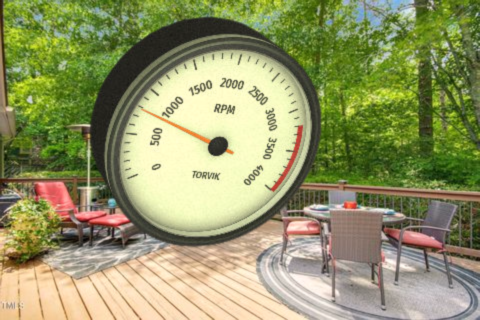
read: **800** rpm
